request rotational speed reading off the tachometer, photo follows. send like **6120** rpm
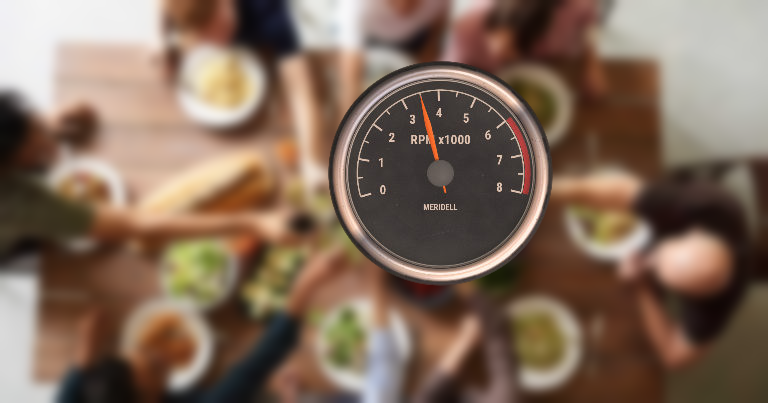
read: **3500** rpm
